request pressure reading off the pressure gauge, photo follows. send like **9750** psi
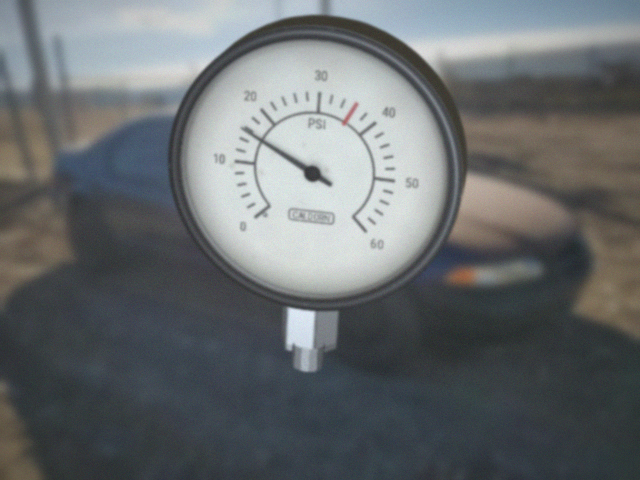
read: **16** psi
